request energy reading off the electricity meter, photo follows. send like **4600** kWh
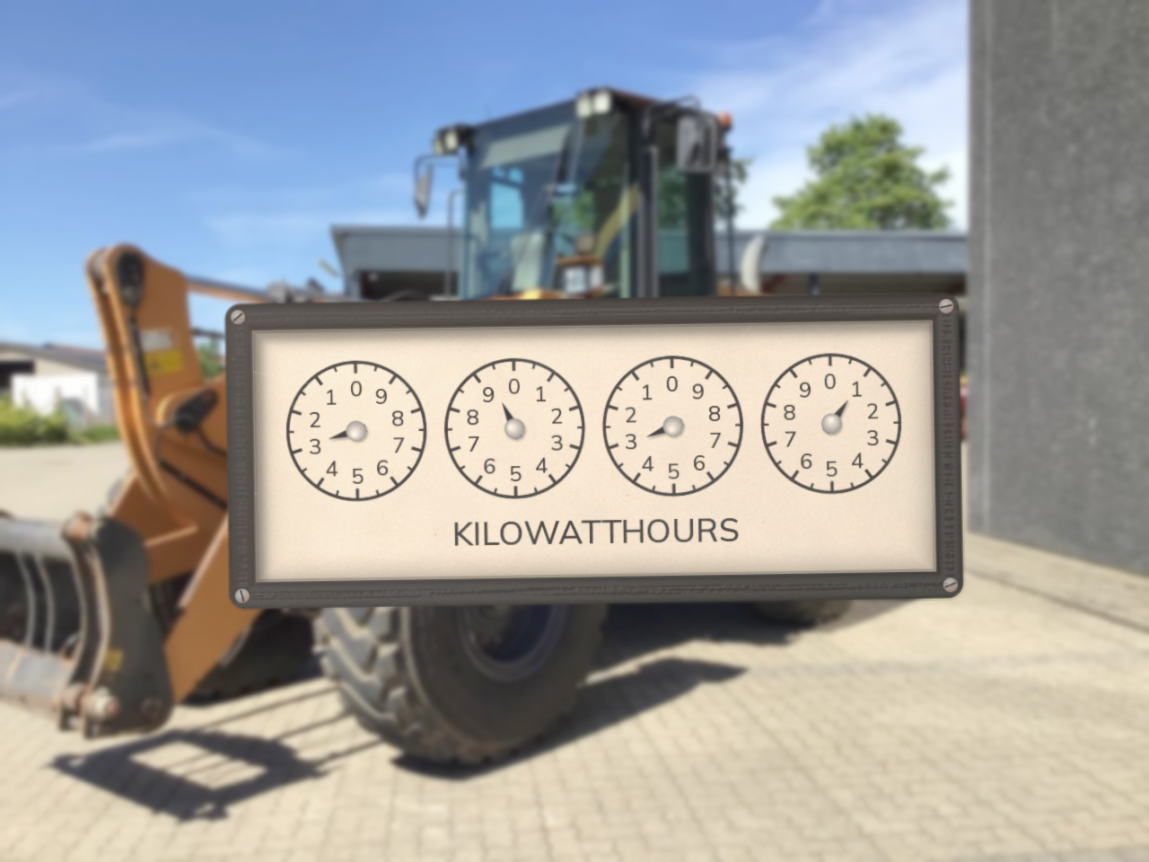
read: **2931** kWh
